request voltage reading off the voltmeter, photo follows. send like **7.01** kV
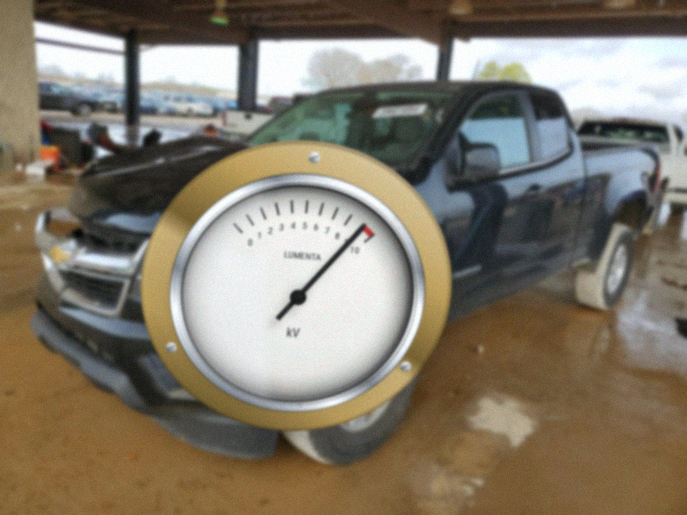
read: **9** kV
